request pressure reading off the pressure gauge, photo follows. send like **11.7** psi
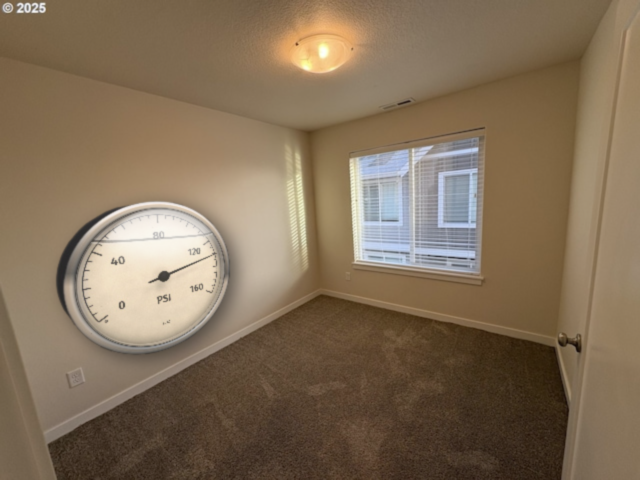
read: **130** psi
